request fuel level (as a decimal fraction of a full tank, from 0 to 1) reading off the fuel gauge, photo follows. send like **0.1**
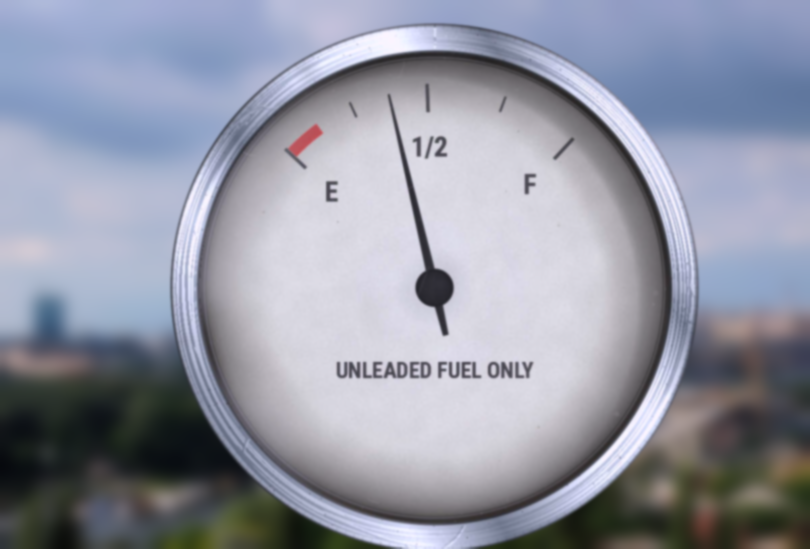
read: **0.375**
